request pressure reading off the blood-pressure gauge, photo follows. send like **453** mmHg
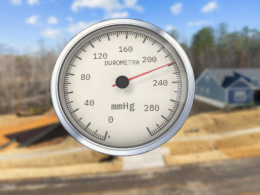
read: **220** mmHg
